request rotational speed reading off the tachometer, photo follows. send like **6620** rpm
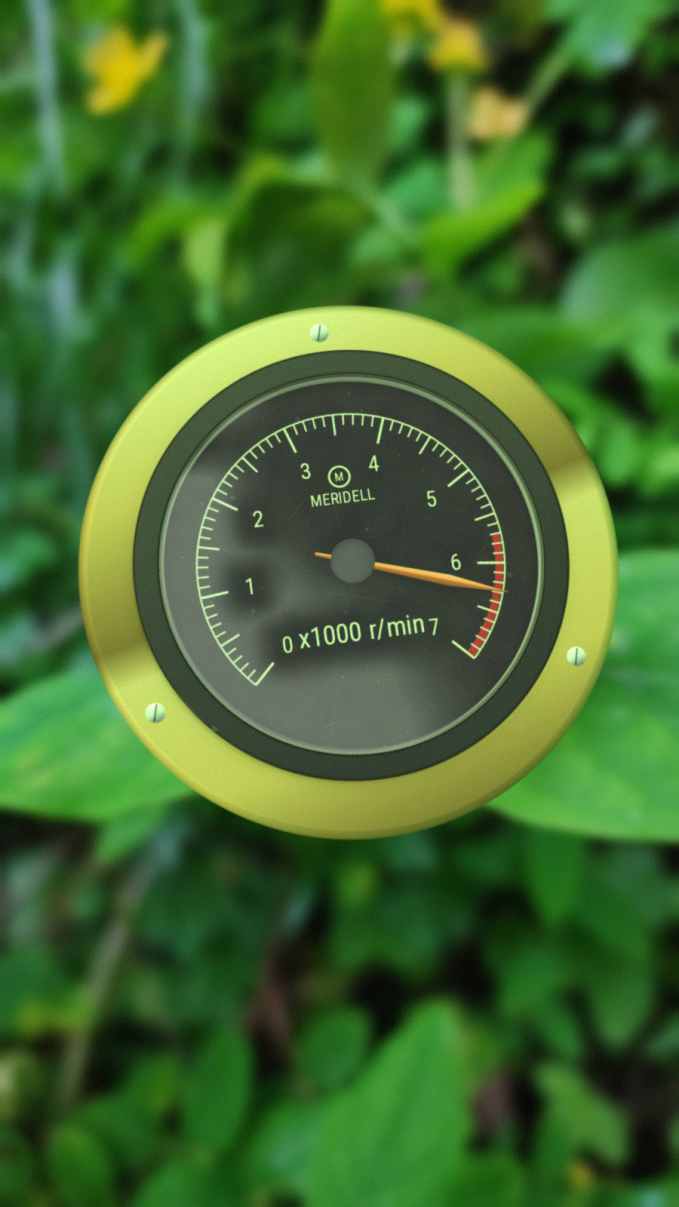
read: **6300** rpm
